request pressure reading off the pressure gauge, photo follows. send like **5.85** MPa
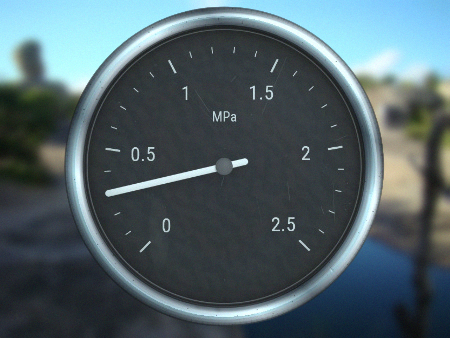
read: **0.3** MPa
